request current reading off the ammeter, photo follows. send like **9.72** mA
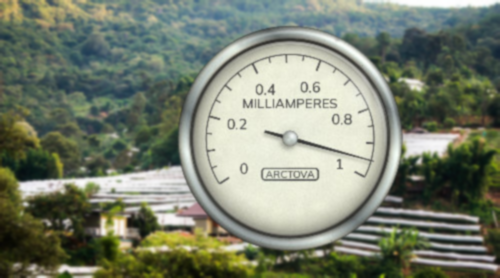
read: **0.95** mA
